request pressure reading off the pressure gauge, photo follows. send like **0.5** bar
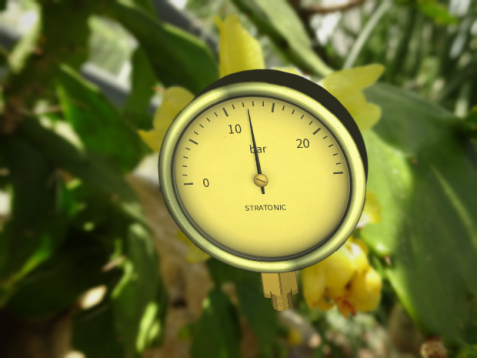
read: **12.5** bar
